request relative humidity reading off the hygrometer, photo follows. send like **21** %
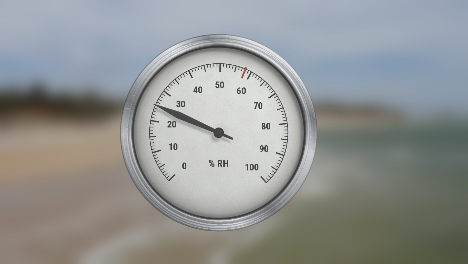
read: **25** %
